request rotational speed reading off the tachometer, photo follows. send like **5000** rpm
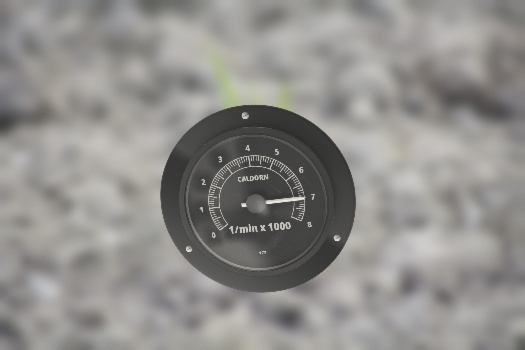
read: **7000** rpm
